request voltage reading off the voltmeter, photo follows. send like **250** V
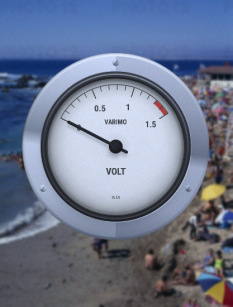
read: **0** V
